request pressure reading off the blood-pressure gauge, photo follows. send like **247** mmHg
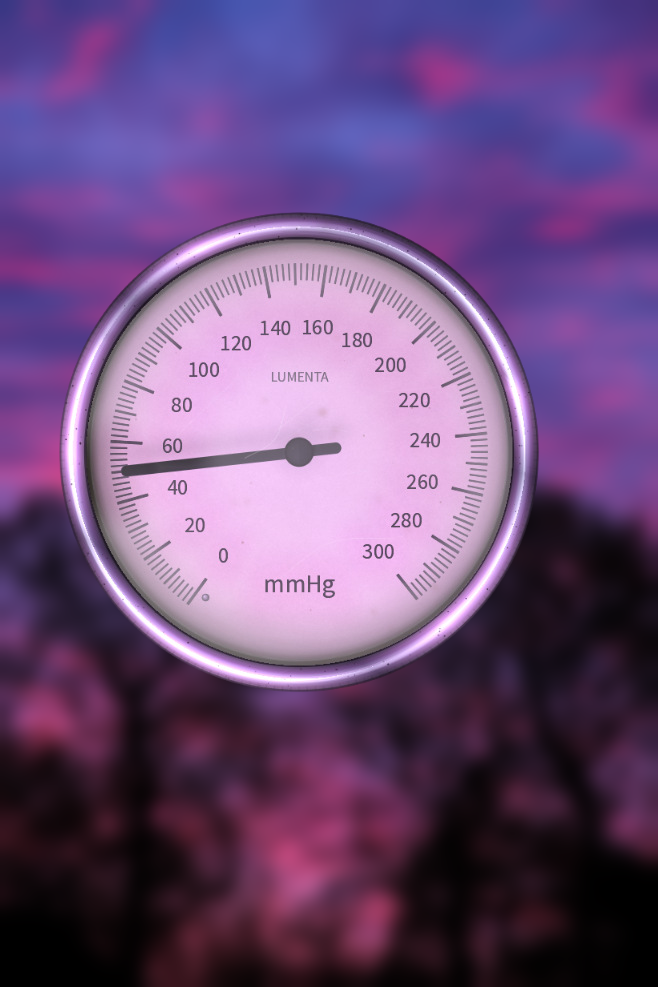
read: **50** mmHg
